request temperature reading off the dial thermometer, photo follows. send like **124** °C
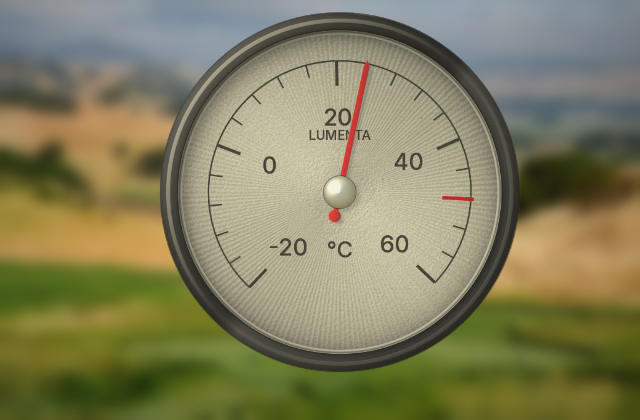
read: **24** °C
